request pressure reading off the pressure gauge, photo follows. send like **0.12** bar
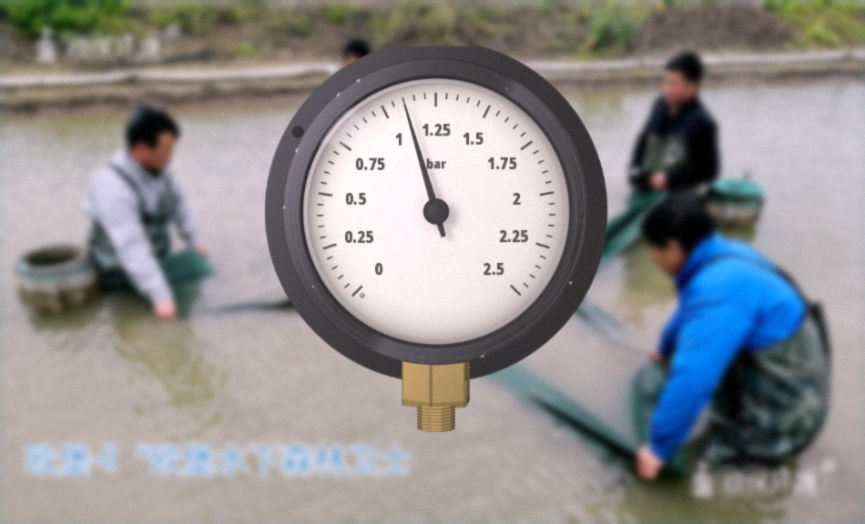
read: **1.1** bar
